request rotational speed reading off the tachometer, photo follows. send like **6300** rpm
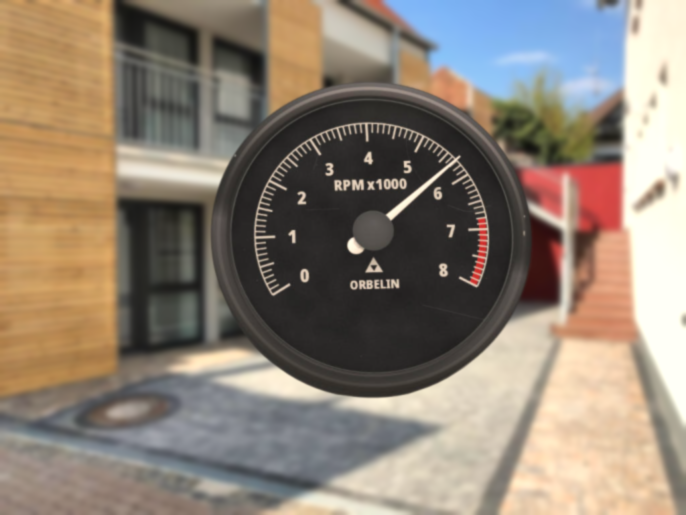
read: **5700** rpm
